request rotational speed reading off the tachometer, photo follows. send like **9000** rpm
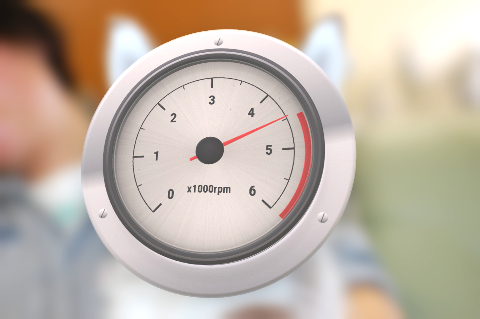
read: **4500** rpm
